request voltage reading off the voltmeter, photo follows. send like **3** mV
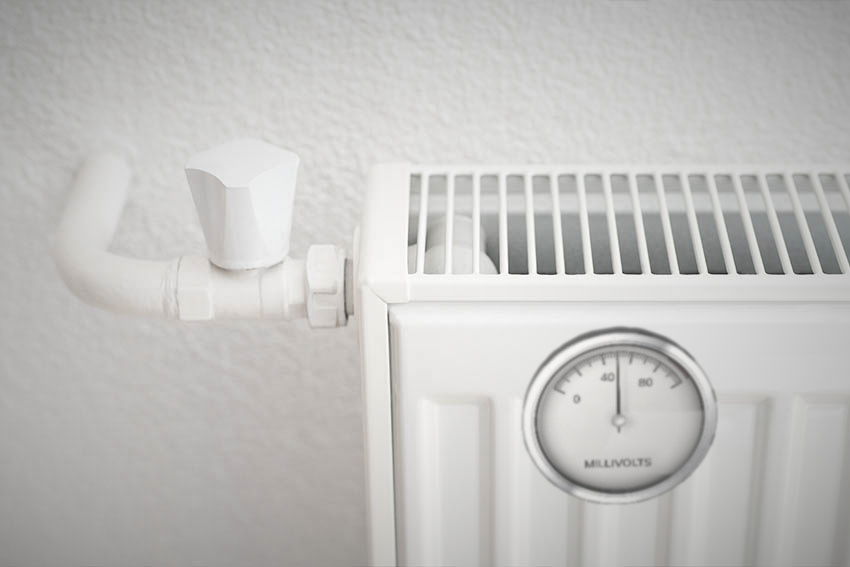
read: **50** mV
